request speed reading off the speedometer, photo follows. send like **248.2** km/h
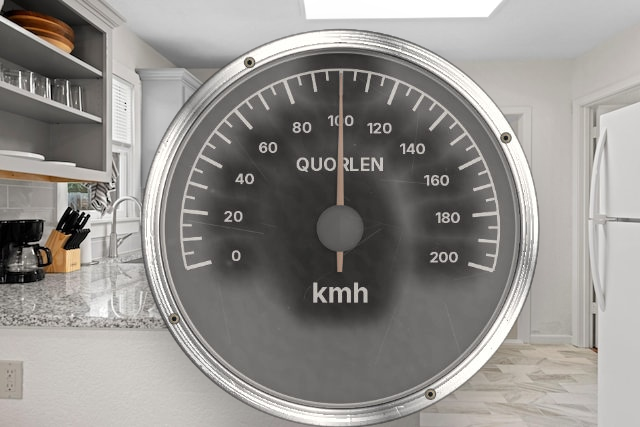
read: **100** km/h
